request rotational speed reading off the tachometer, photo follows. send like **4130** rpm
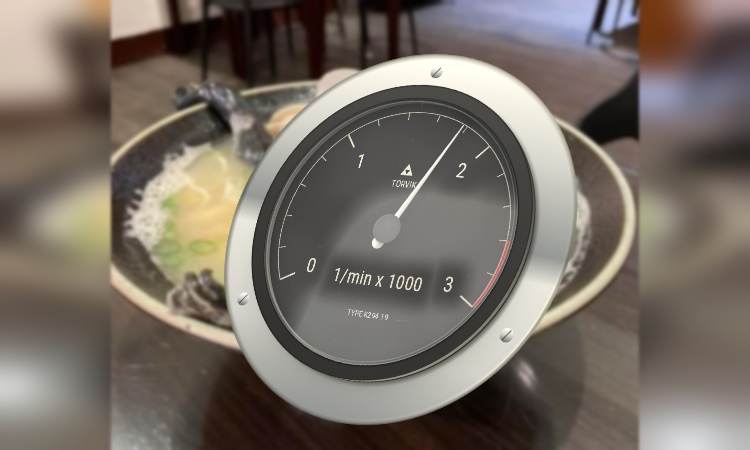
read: **1800** rpm
